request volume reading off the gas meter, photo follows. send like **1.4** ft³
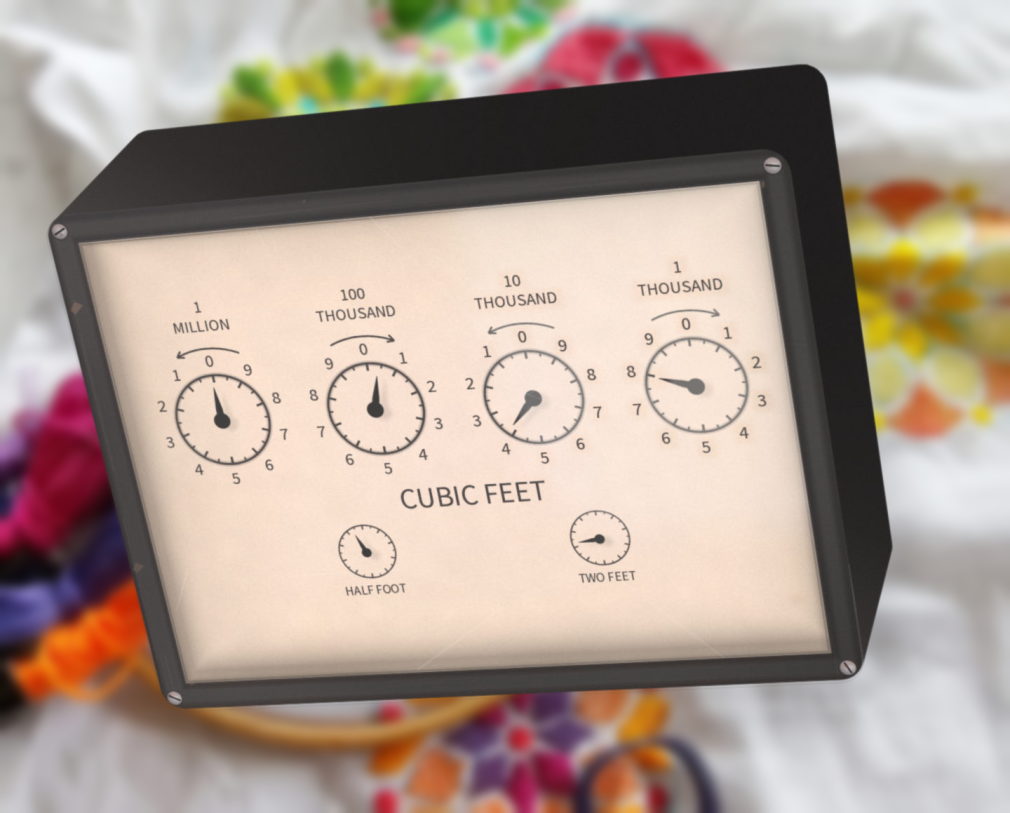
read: **3800** ft³
